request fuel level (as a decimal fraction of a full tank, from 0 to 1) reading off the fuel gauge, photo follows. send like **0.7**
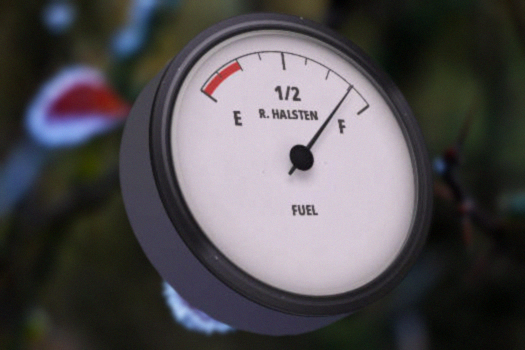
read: **0.875**
